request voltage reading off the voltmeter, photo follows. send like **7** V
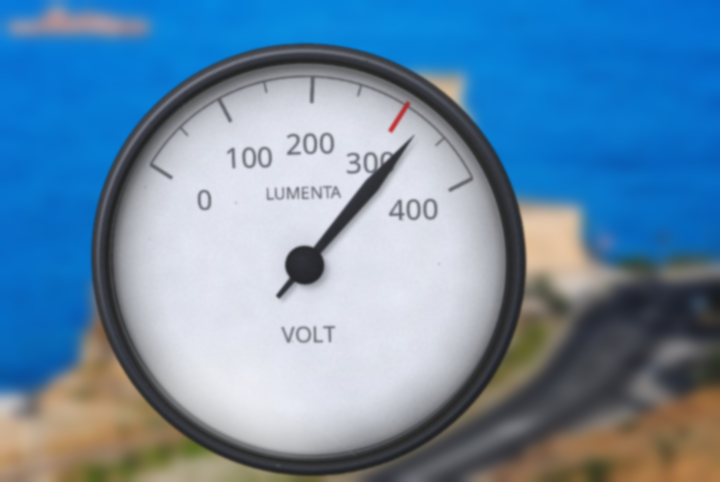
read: **325** V
